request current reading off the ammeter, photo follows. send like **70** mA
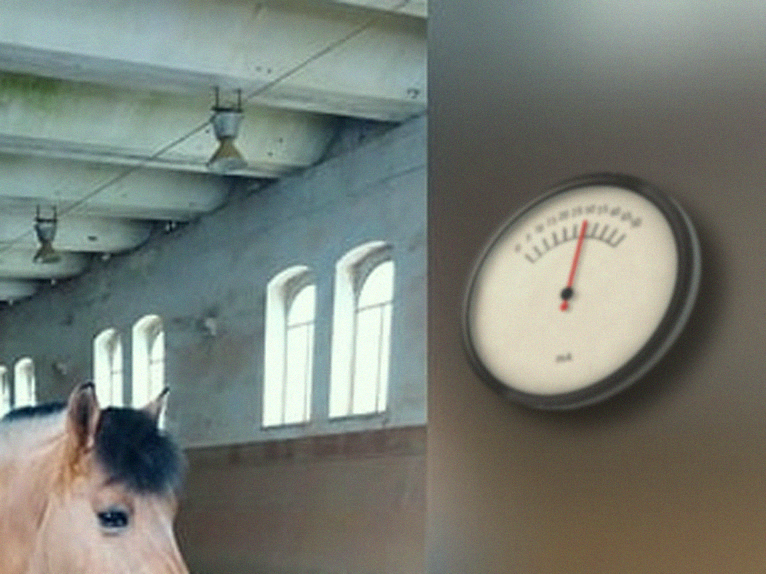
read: **30** mA
